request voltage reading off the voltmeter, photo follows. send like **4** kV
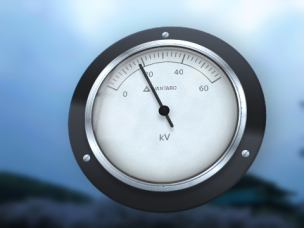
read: **18** kV
